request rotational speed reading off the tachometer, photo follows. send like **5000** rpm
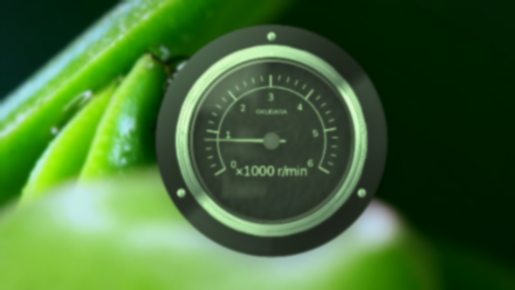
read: **800** rpm
